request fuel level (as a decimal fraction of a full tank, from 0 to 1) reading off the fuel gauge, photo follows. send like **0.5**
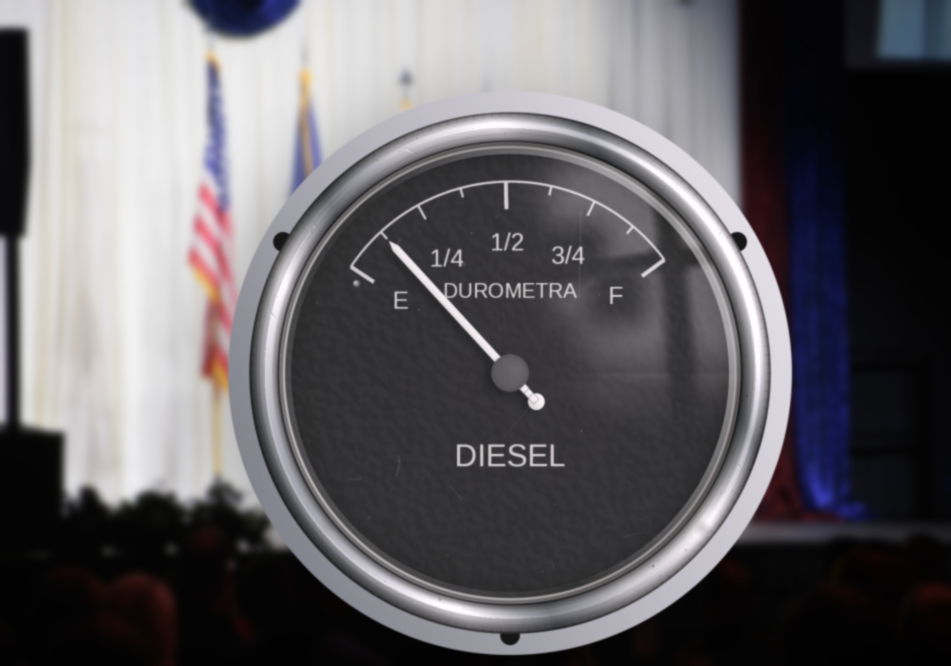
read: **0.125**
